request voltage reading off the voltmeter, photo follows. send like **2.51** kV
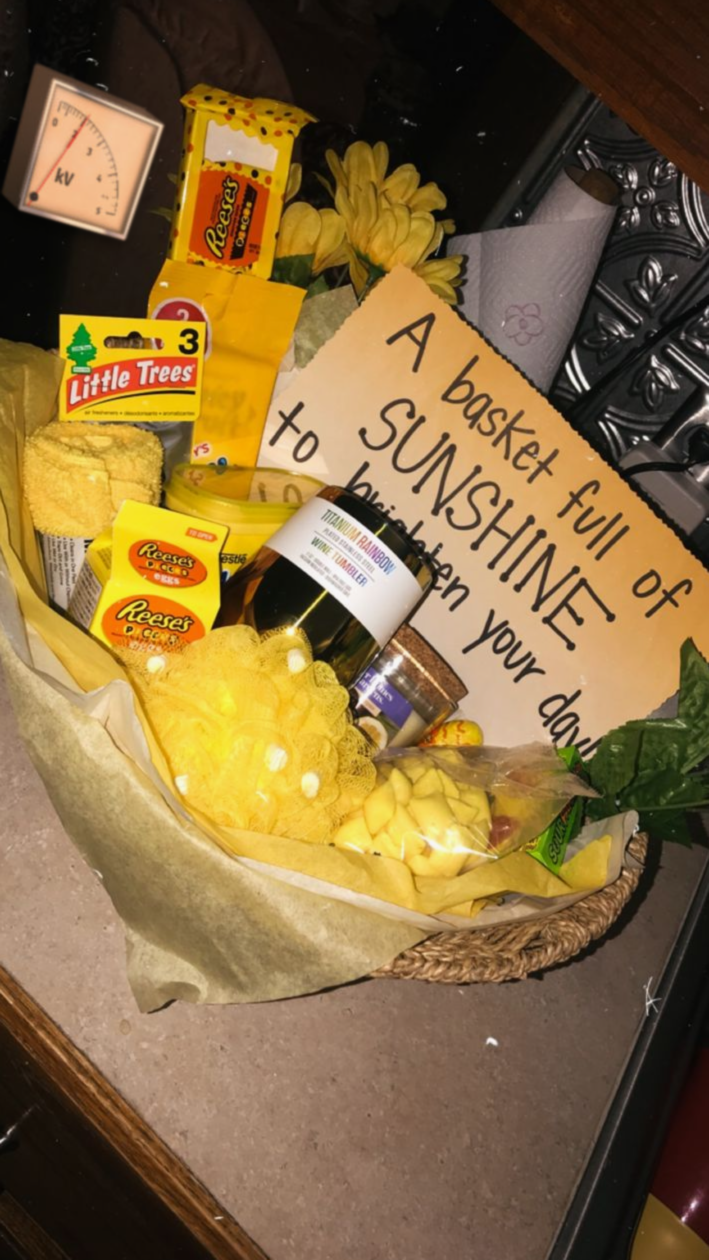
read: **2** kV
